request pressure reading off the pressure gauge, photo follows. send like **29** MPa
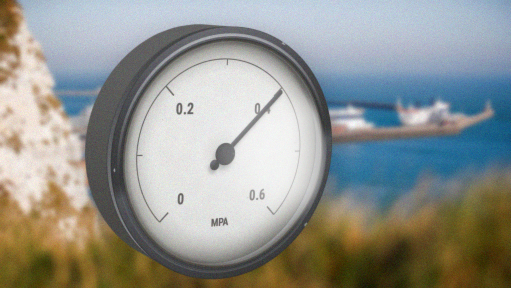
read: **0.4** MPa
